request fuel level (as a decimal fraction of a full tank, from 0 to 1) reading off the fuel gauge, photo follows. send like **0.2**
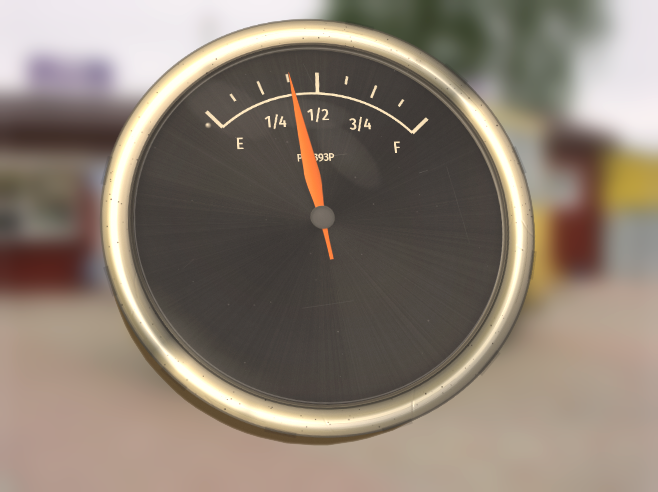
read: **0.375**
